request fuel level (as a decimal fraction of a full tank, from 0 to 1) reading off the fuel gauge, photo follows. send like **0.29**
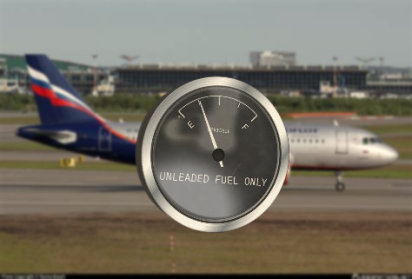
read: **0.25**
